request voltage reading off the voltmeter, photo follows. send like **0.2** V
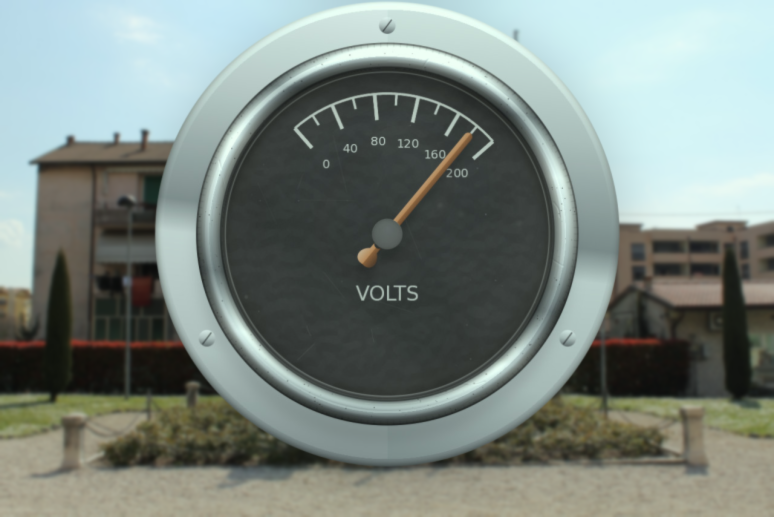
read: **180** V
